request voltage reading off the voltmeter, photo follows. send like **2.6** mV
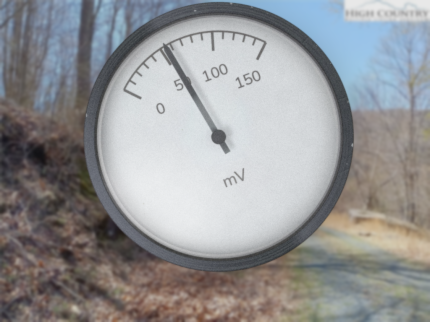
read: **55** mV
